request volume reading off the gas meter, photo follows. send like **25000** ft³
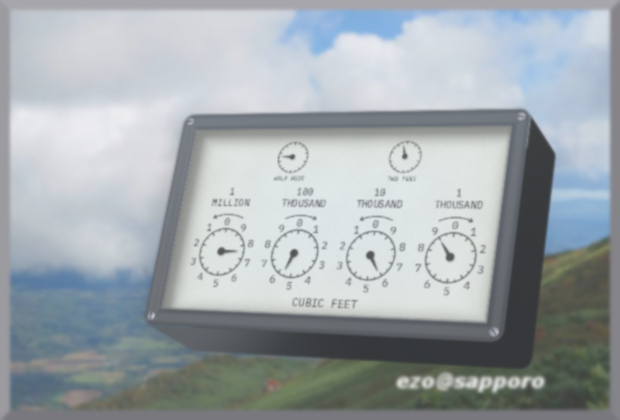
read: **755900** ft³
